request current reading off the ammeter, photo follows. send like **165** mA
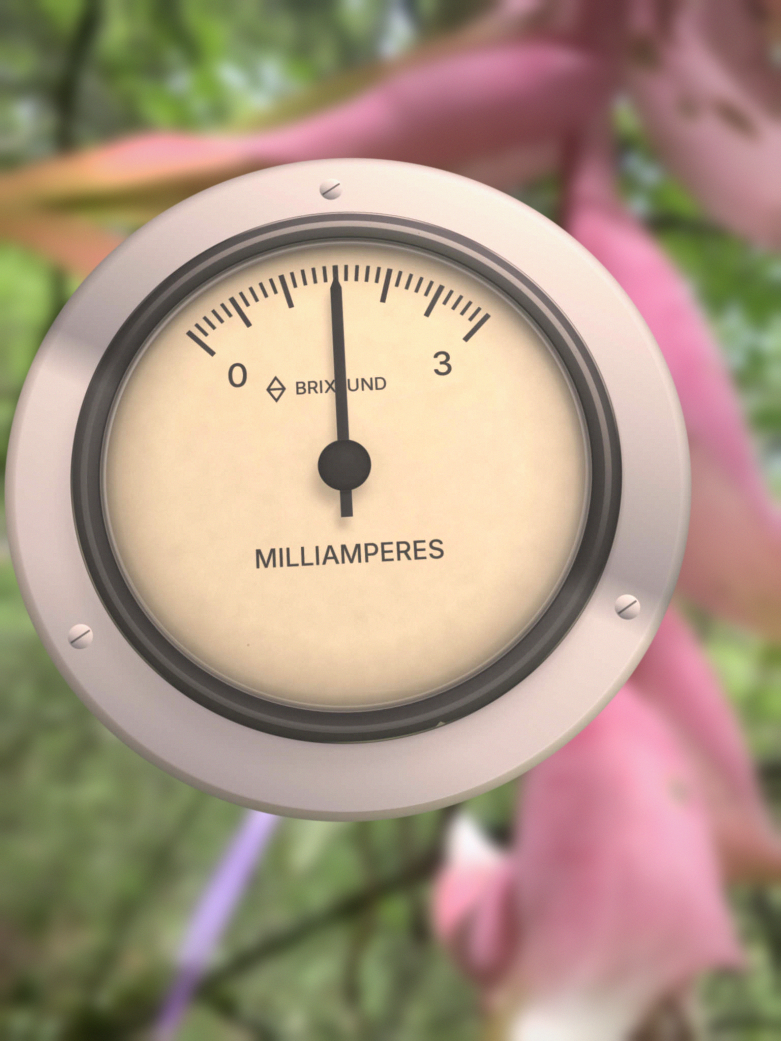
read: **1.5** mA
